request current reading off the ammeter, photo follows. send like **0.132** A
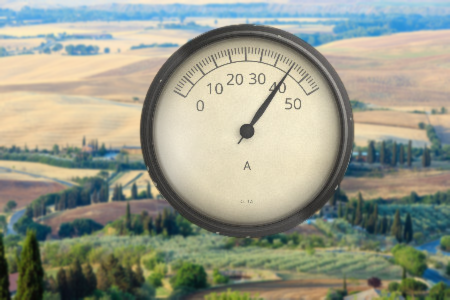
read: **40** A
